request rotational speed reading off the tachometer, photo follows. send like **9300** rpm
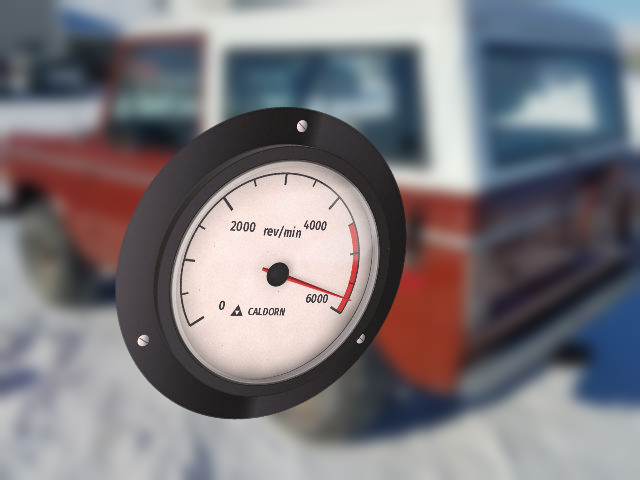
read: **5750** rpm
